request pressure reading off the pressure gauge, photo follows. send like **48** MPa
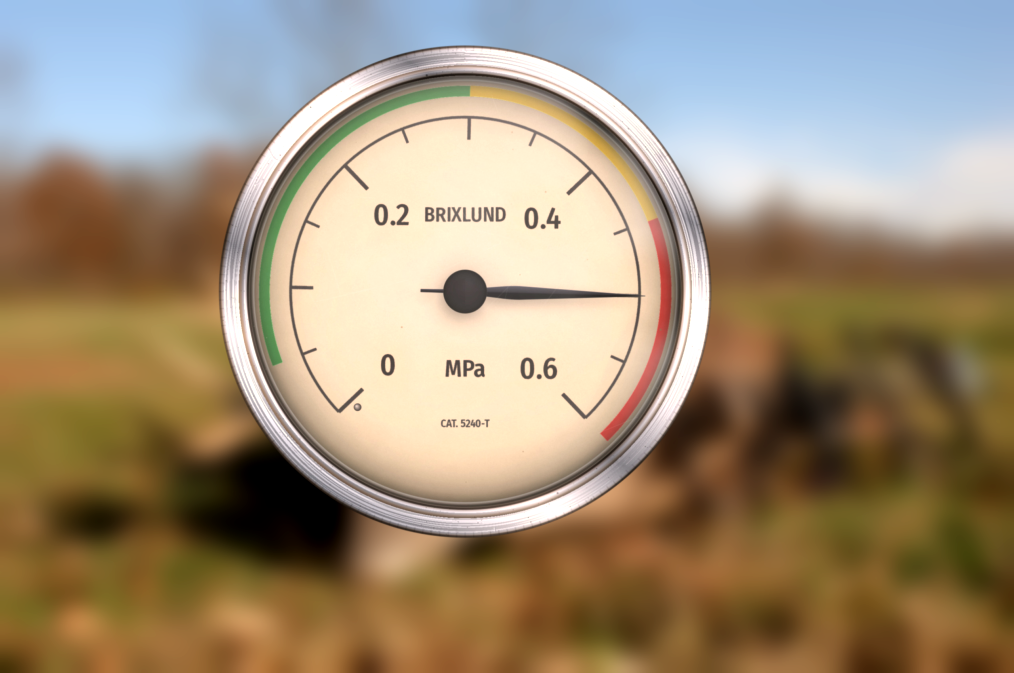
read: **0.5** MPa
